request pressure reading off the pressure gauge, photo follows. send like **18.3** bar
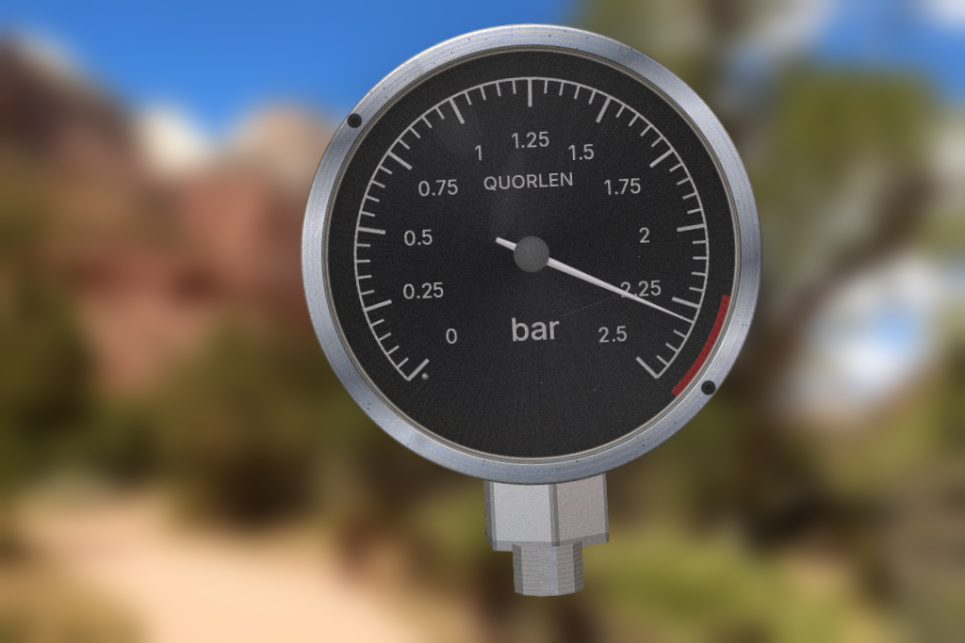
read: **2.3** bar
